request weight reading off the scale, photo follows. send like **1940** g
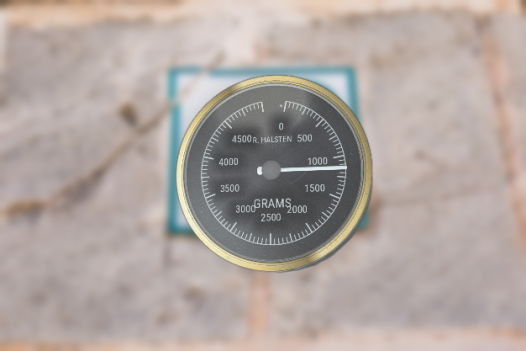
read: **1150** g
